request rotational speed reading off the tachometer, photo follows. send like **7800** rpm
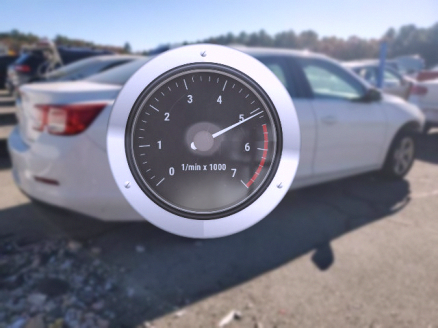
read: **5100** rpm
